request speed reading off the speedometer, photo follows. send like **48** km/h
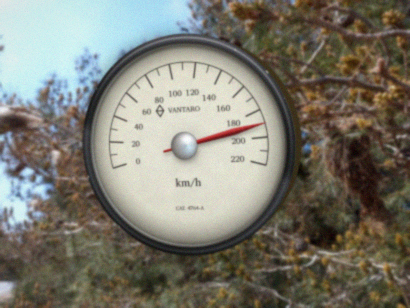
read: **190** km/h
